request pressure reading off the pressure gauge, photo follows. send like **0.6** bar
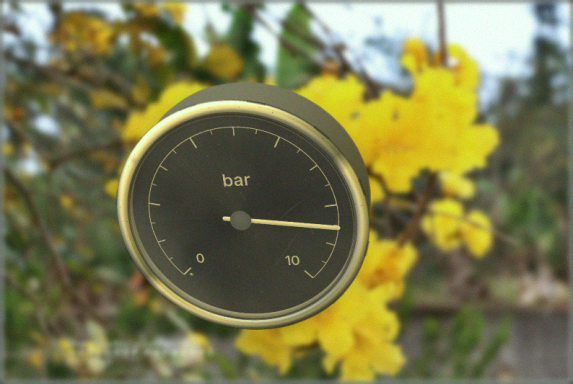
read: **8.5** bar
